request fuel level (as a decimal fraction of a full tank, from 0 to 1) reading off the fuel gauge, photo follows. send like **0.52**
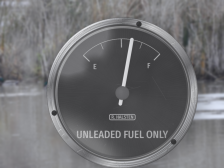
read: **0.625**
